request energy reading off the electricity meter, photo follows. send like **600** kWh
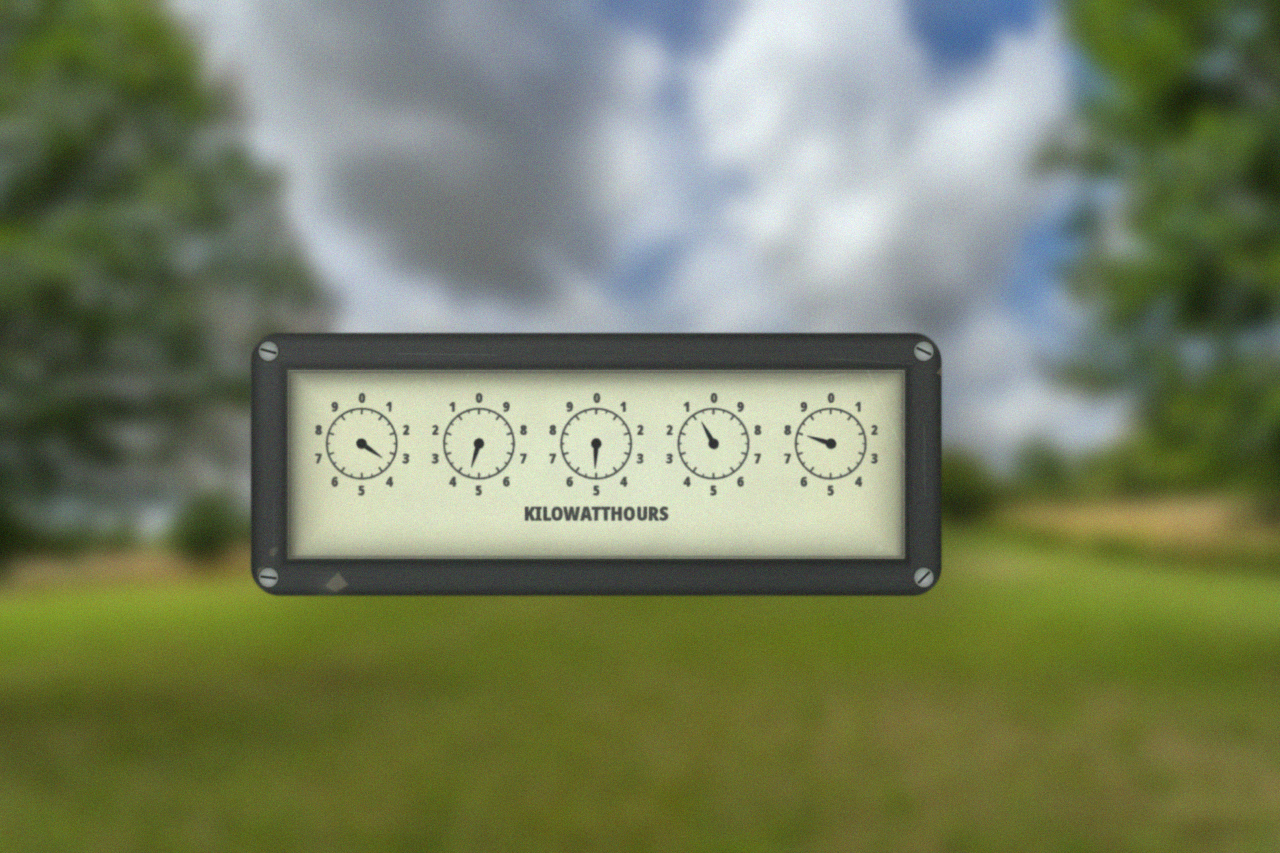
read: **34508** kWh
